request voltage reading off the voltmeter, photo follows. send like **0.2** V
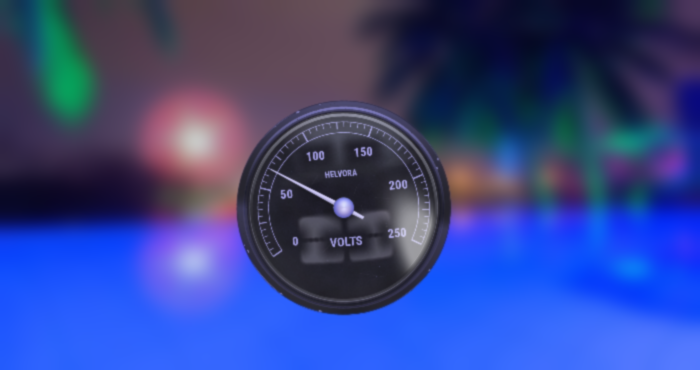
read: **65** V
